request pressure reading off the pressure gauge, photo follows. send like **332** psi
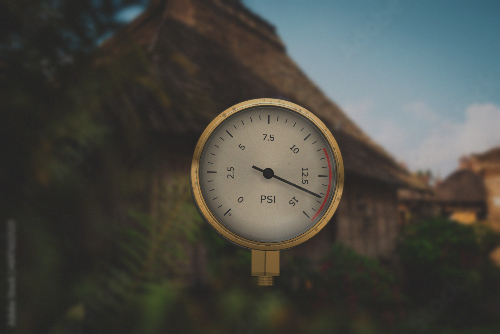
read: **13.75** psi
